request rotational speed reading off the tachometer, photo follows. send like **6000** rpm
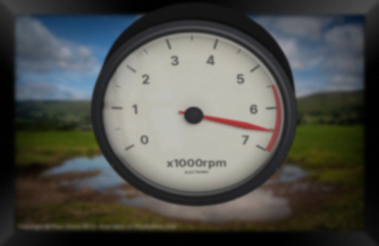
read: **6500** rpm
